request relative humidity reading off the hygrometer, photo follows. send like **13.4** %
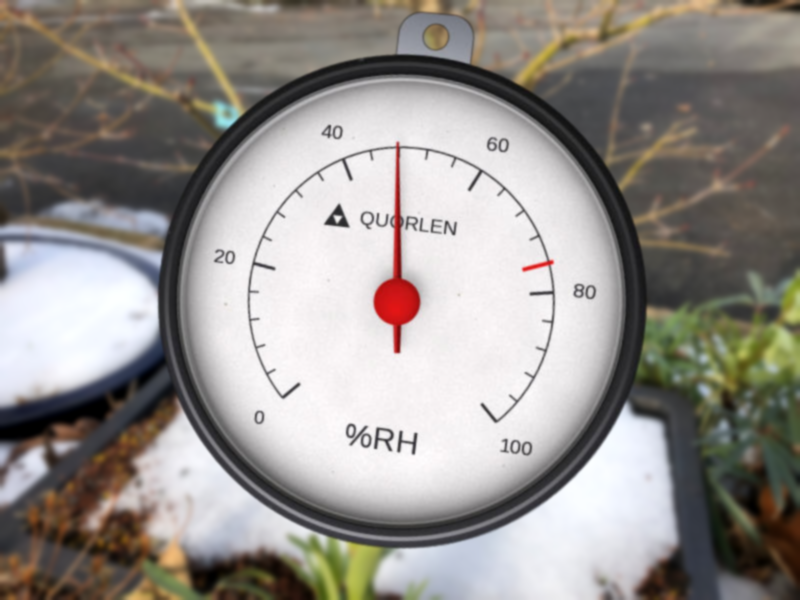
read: **48** %
